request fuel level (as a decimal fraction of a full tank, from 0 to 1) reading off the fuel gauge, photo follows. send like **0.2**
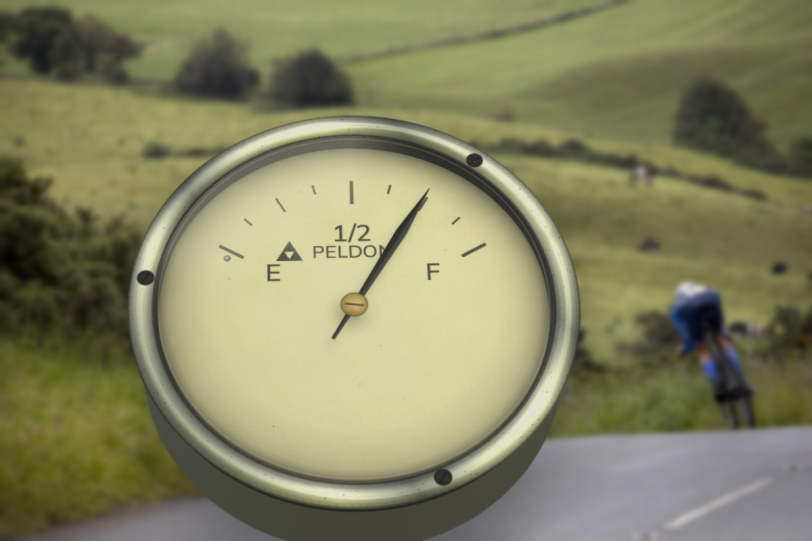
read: **0.75**
